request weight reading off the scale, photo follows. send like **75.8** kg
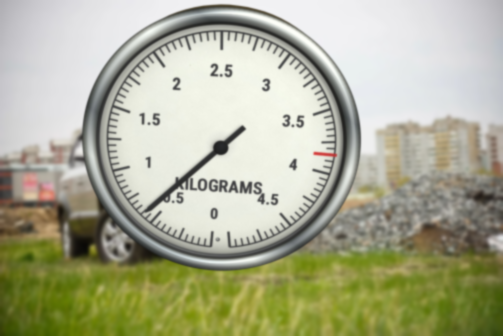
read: **0.6** kg
